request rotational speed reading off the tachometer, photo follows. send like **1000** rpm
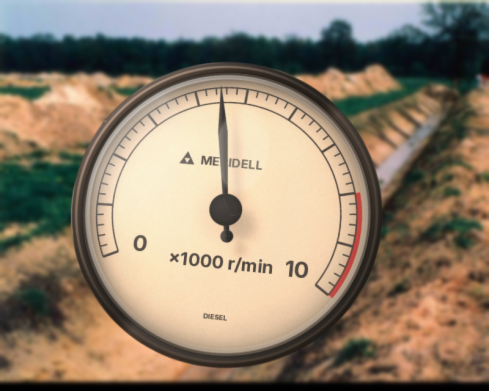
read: **4500** rpm
